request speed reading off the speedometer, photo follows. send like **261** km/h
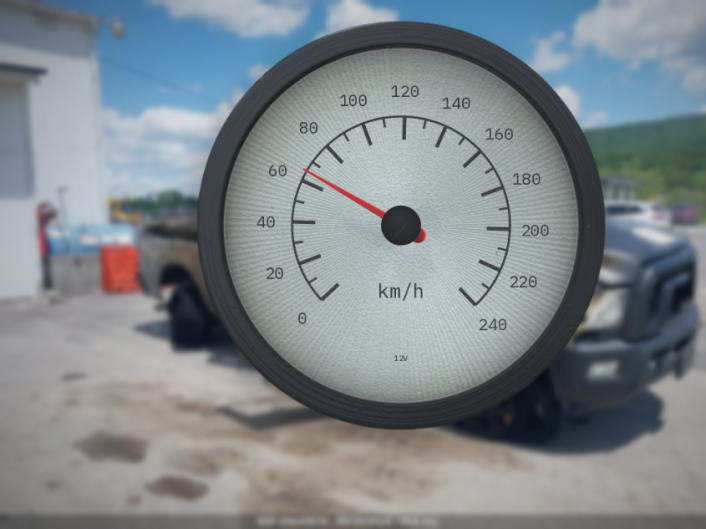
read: **65** km/h
